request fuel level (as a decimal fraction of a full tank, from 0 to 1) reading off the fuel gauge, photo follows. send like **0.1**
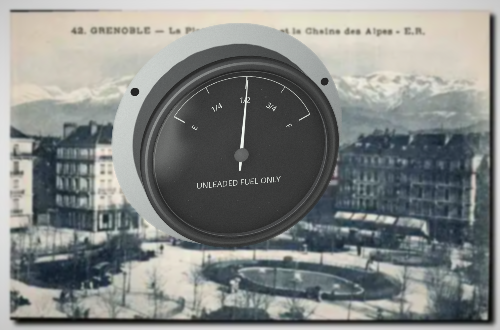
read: **0.5**
